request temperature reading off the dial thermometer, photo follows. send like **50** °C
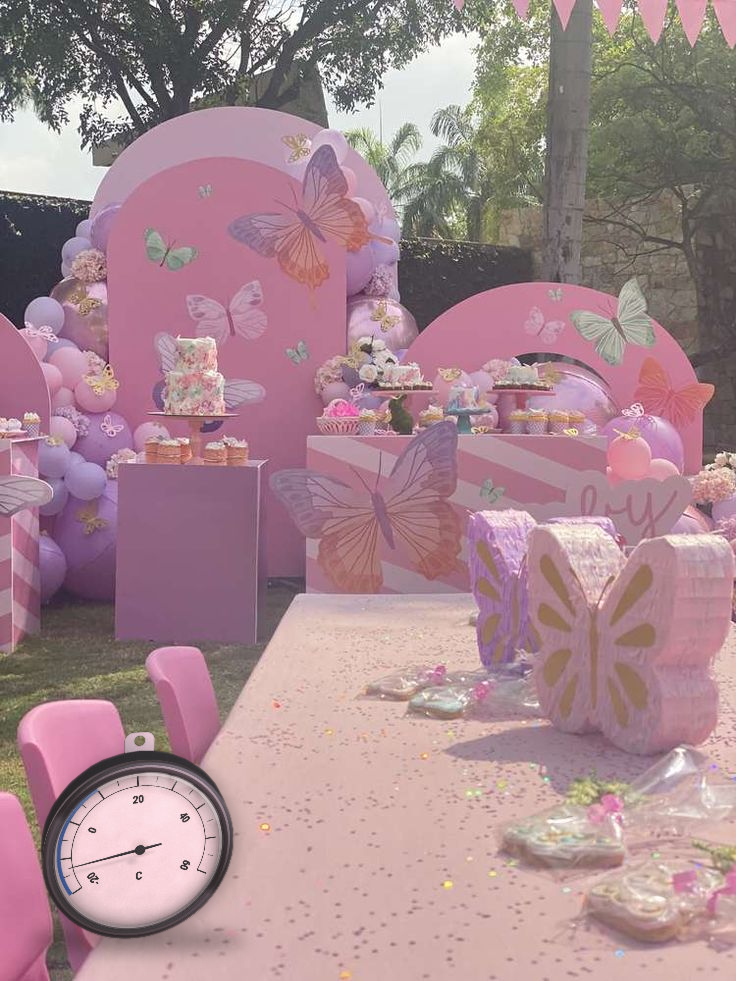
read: **-12.5** °C
